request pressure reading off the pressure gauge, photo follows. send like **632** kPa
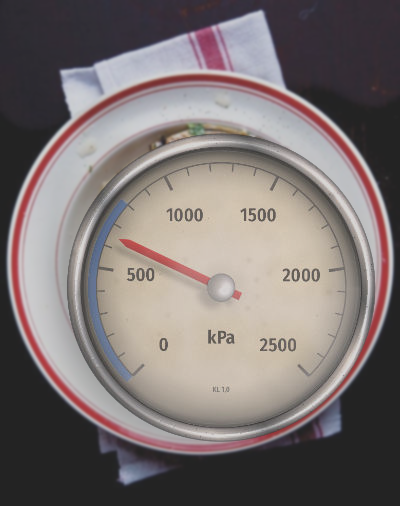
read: **650** kPa
